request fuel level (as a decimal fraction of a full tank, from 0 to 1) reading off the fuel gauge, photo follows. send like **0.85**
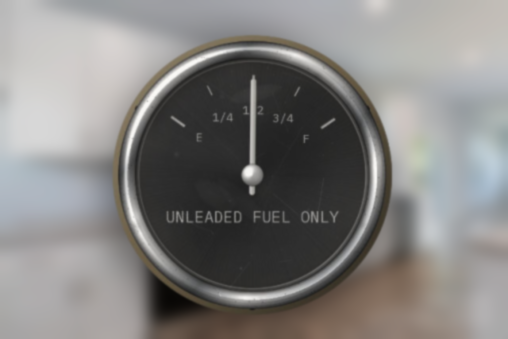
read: **0.5**
